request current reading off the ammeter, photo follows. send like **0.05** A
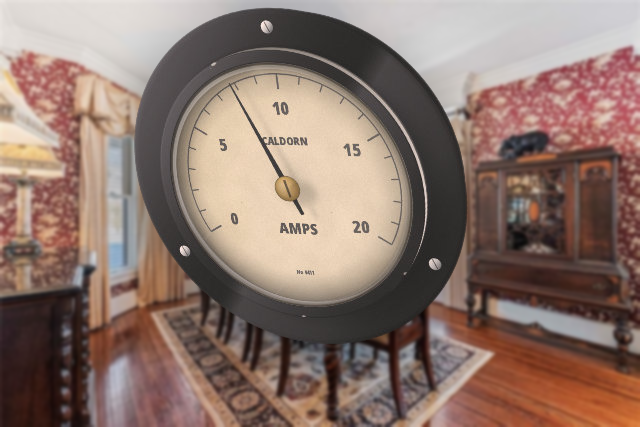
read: **8** A
